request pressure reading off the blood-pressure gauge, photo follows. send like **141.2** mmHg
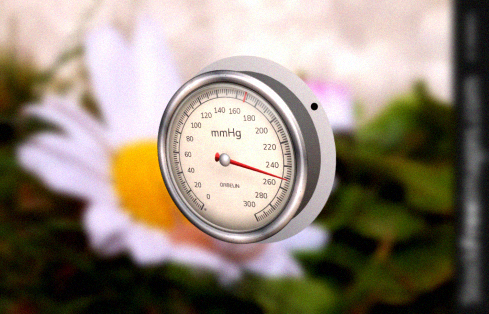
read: **250** mmHg
